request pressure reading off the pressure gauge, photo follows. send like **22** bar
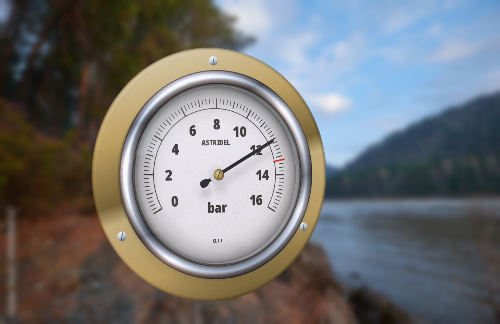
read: **12** bar
